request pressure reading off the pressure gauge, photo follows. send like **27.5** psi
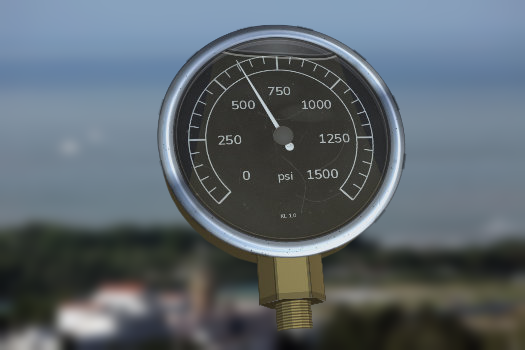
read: **600** psi
